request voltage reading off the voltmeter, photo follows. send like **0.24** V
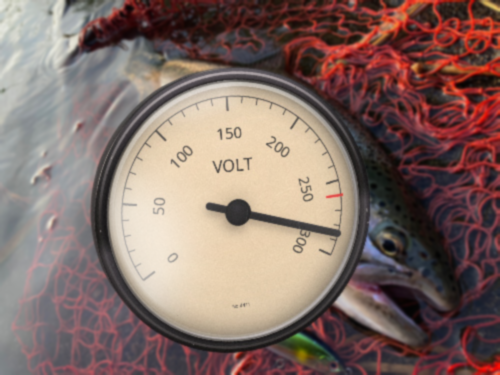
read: **285** V
